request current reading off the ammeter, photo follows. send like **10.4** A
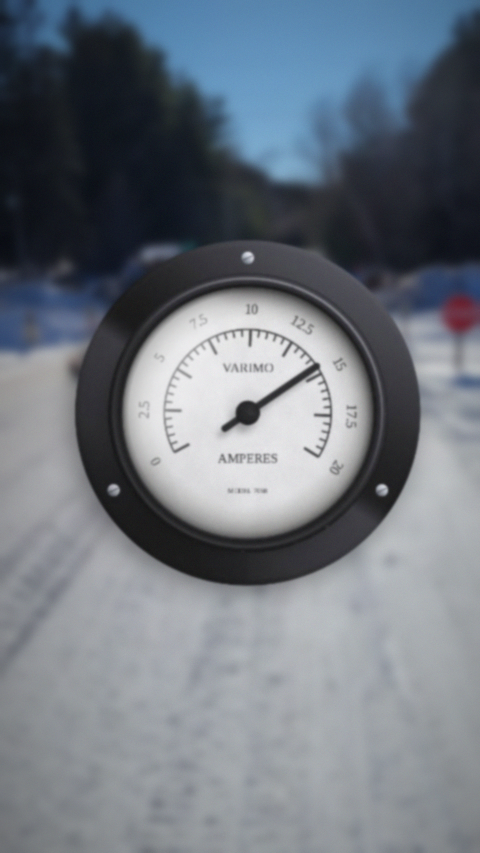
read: **14.5** A
